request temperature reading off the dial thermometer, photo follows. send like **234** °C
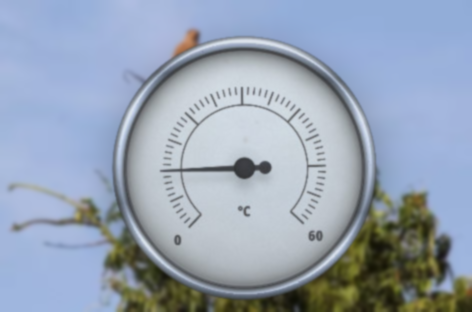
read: **10** °C
